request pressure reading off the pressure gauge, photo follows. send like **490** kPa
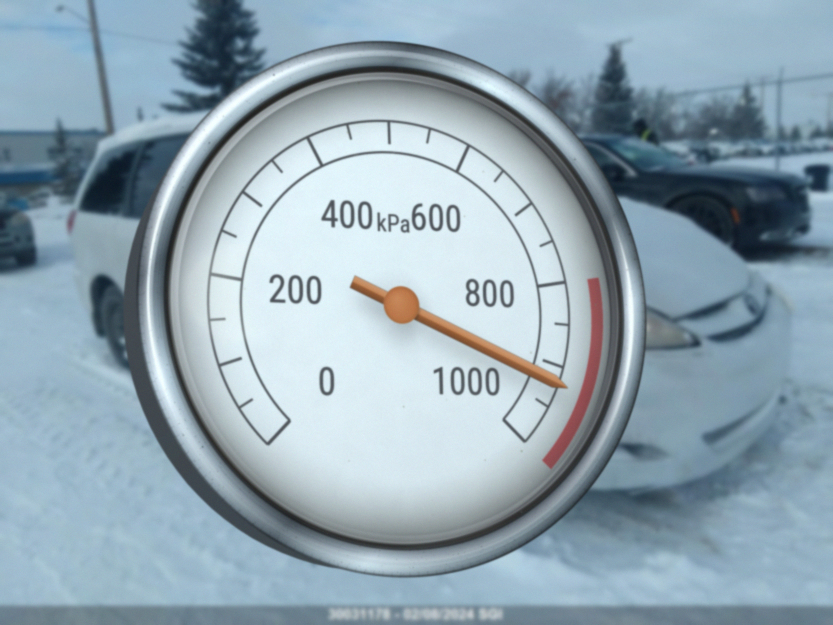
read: **925** kPa
